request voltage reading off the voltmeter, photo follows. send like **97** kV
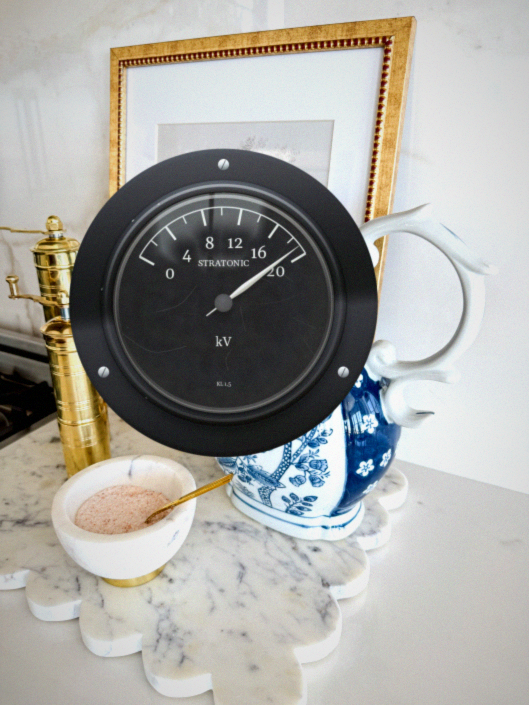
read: **19** kV
